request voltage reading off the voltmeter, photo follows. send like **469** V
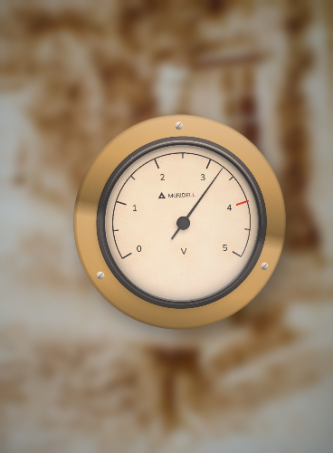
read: **3.25** V
